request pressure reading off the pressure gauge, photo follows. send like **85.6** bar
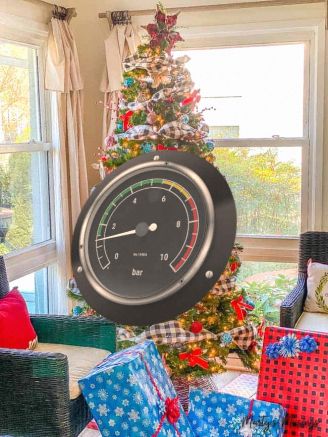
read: **1.25** bar
